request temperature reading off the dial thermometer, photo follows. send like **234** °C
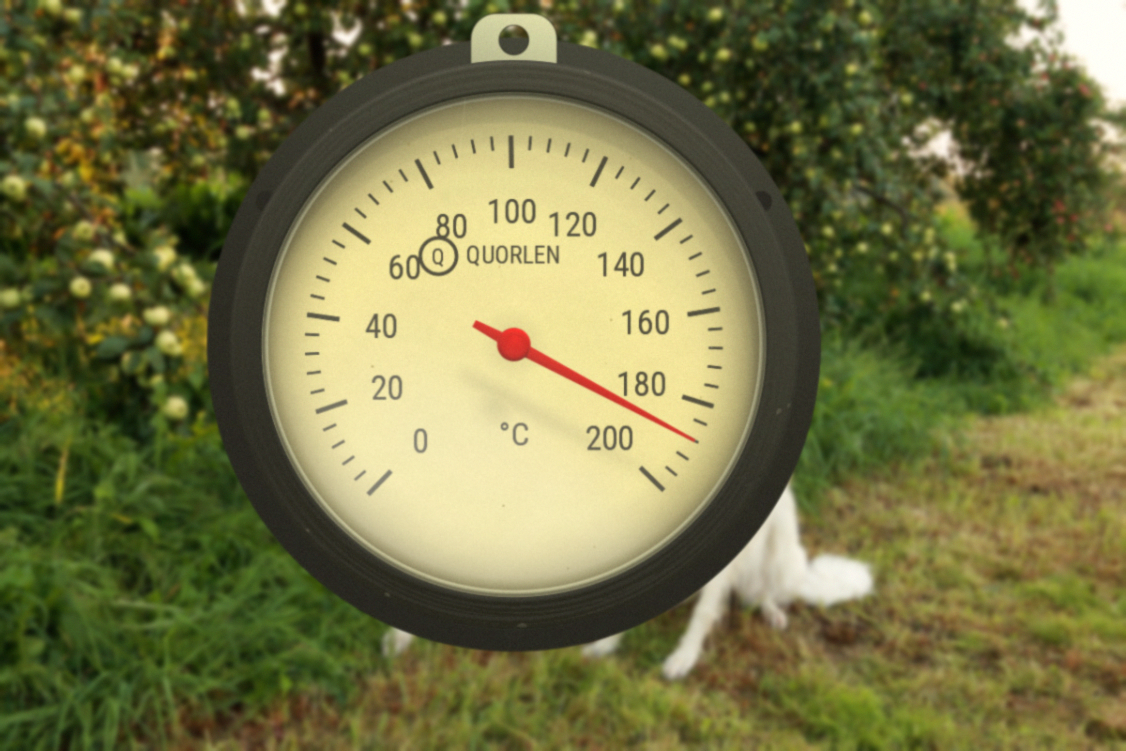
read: **188** °C
